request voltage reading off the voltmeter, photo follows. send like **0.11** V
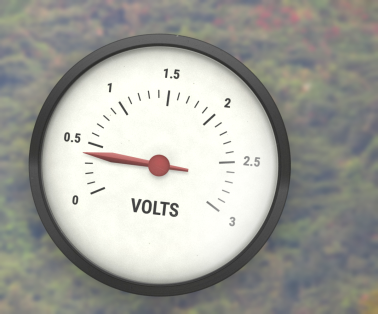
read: **0.4** V
